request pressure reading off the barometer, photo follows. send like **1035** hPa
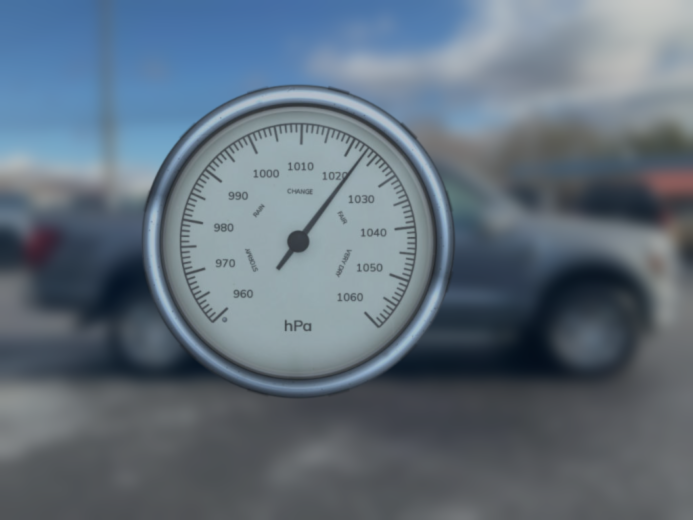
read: **1023** hPa
